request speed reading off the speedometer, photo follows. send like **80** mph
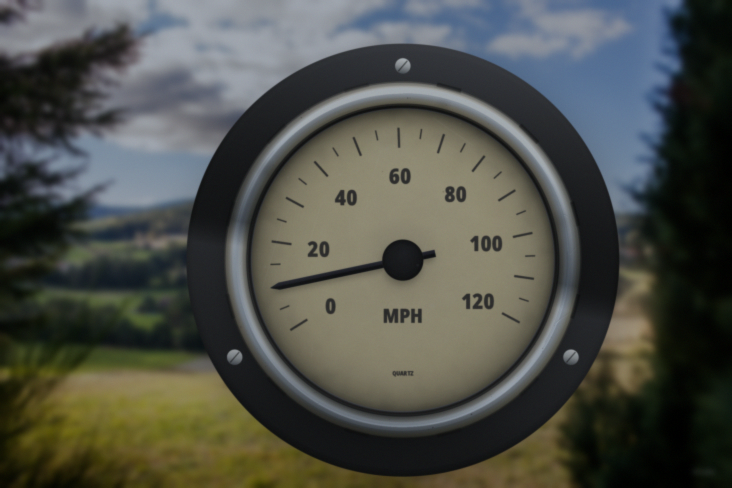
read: **10** mph
